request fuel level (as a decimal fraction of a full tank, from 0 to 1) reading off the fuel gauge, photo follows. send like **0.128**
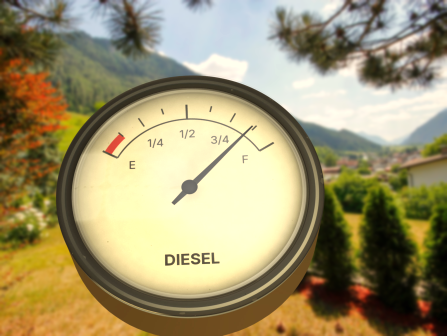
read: **0.875**
